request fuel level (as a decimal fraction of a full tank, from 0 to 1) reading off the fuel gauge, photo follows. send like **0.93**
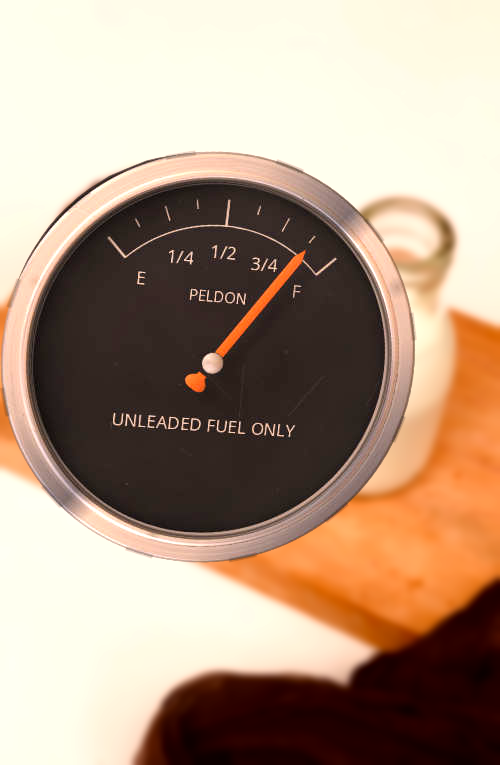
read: **0.875**
